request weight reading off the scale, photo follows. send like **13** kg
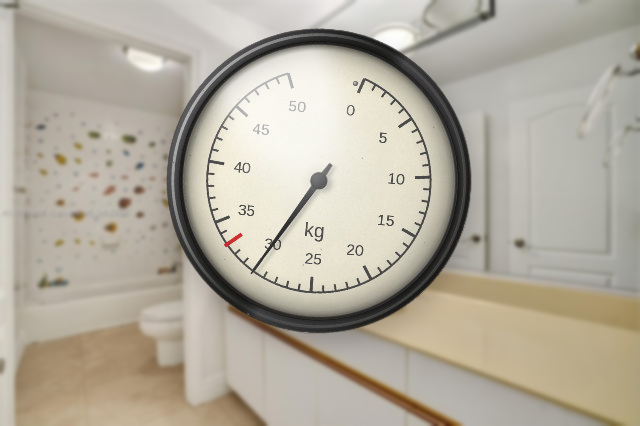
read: **30** kg
